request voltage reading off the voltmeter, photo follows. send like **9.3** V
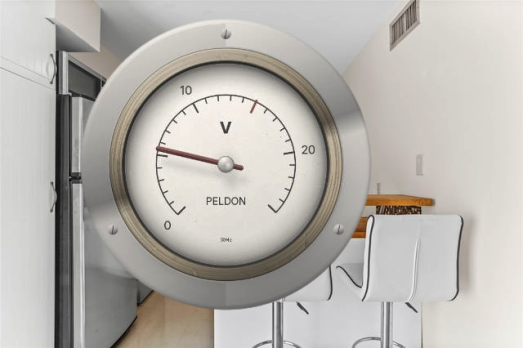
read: **5.5** V
